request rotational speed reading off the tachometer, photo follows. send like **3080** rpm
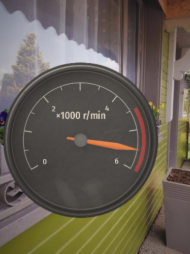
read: **5500** rpm
